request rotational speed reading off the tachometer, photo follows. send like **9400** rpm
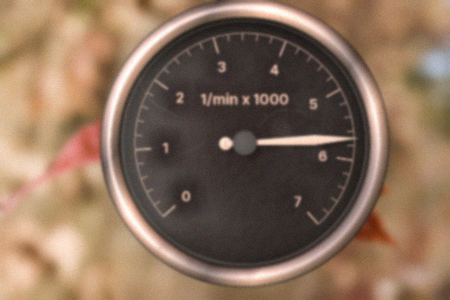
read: **5700** rpm
